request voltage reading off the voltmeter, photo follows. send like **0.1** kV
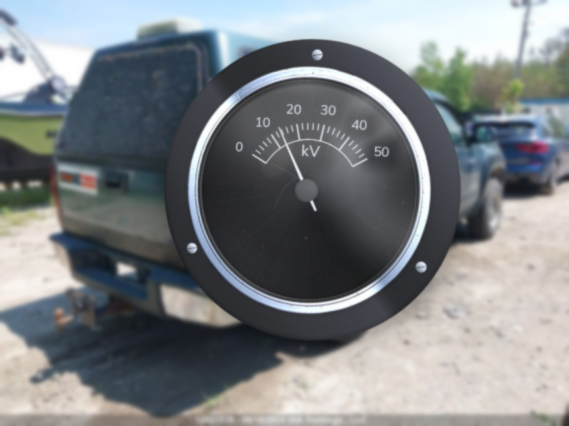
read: **14** kV
